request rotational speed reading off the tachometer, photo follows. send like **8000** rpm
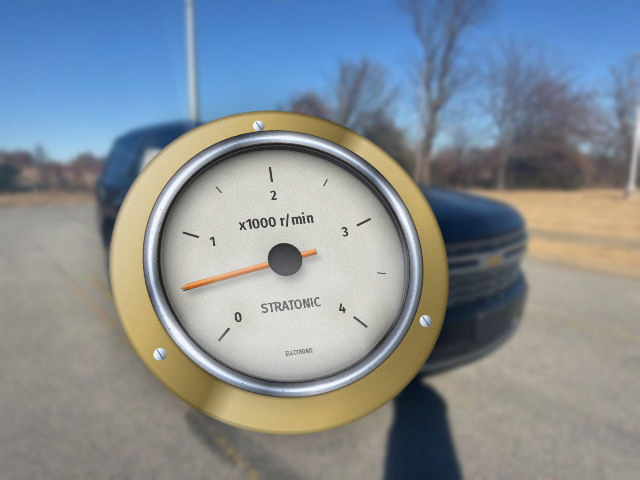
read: **500** rpm
